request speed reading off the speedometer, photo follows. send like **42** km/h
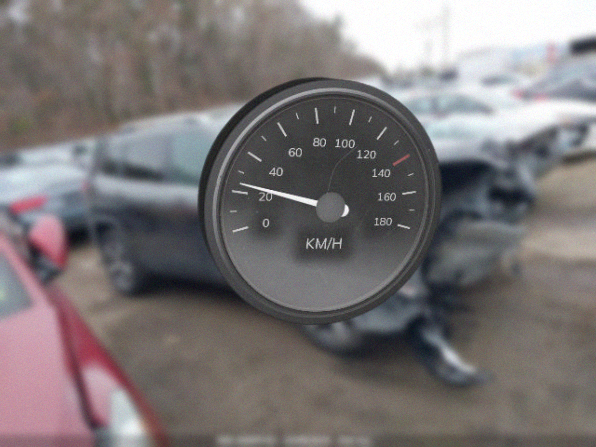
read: **25** km/h
